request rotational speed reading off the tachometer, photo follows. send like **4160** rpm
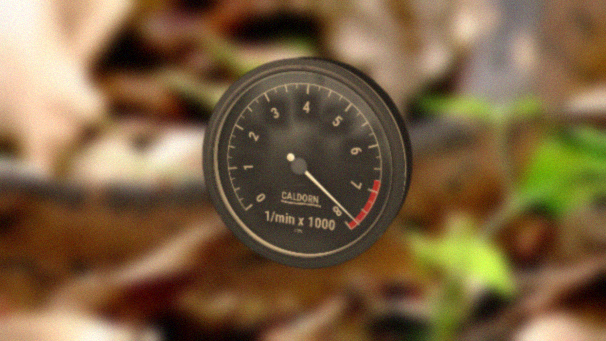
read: **7750** rpm
